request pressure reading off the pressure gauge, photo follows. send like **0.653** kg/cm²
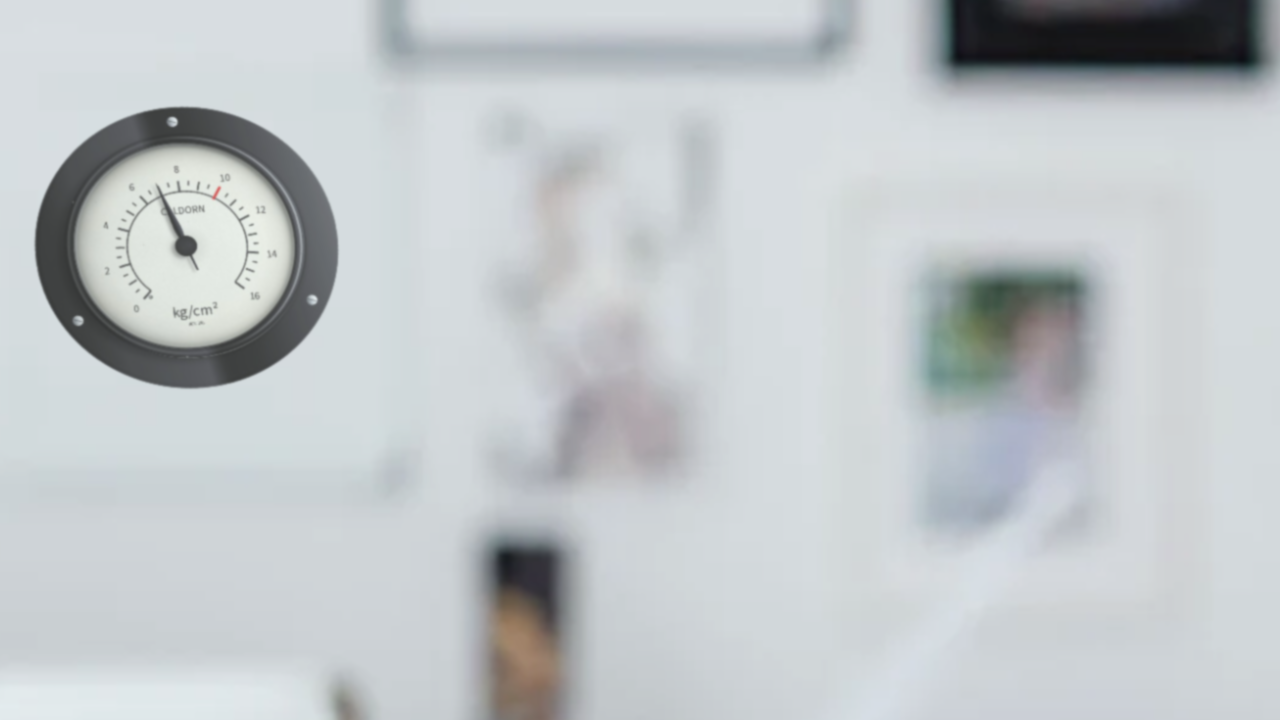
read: **7** kg/cm²
